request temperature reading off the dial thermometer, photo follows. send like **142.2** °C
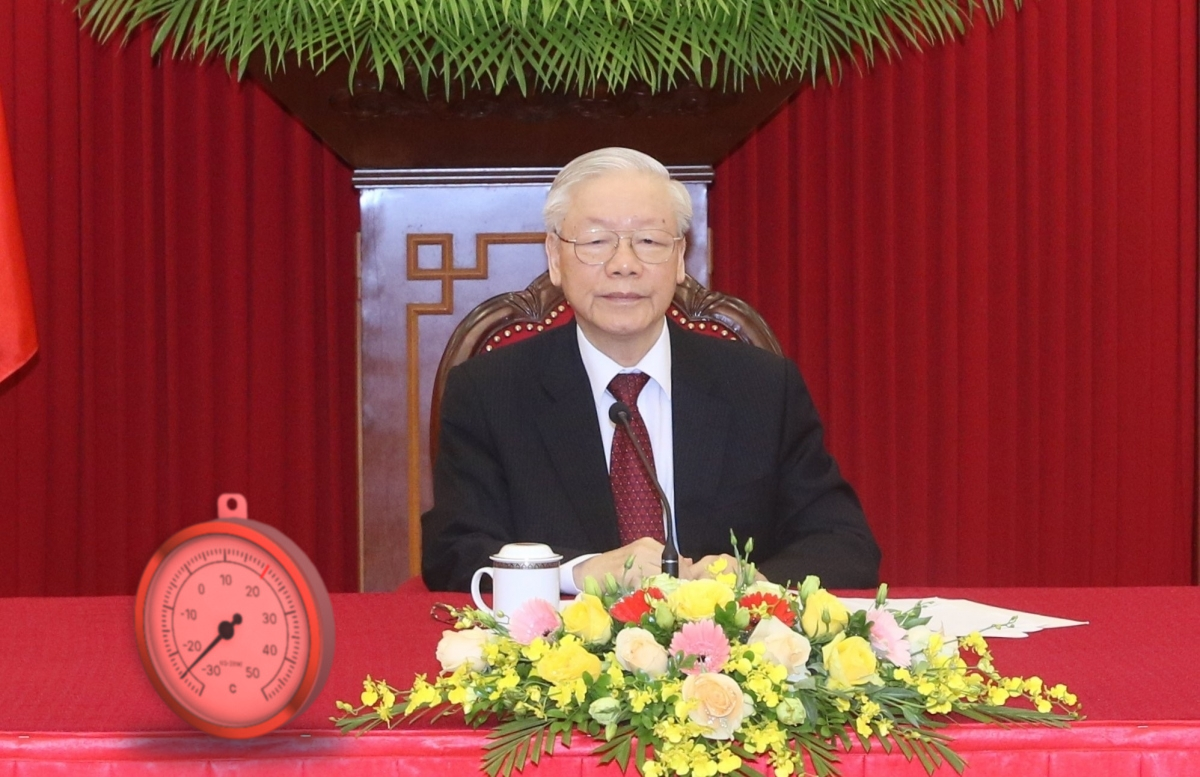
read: **-25** °C
